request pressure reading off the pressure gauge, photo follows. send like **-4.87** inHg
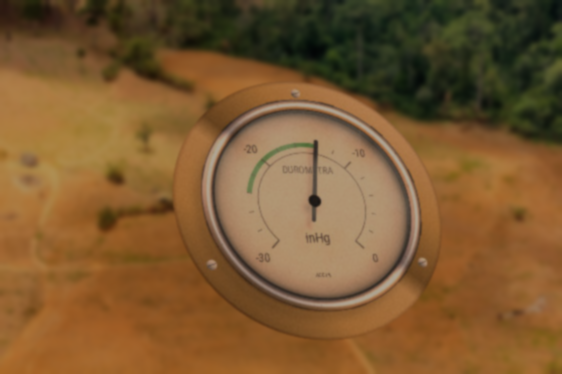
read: **-14** inHg
